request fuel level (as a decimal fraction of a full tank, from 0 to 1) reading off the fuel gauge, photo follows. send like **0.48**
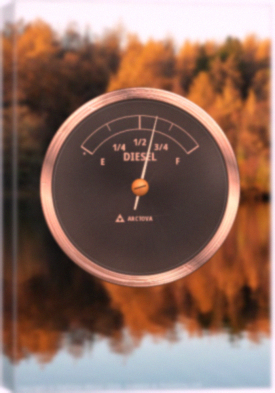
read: **0.625**
